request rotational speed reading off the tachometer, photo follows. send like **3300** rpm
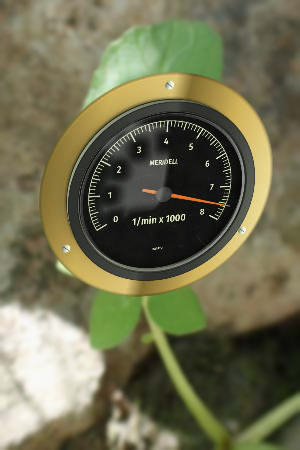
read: **7500** rpm
